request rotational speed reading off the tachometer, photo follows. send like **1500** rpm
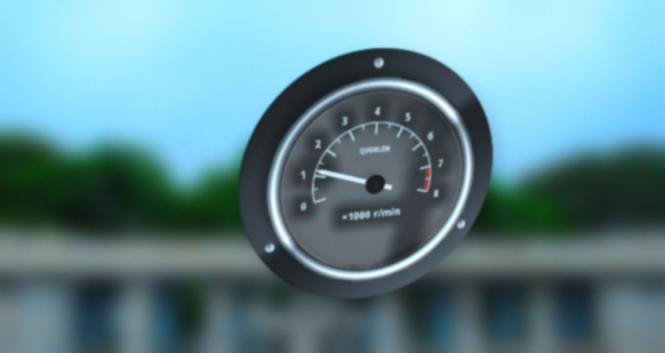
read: **1250** rpm
